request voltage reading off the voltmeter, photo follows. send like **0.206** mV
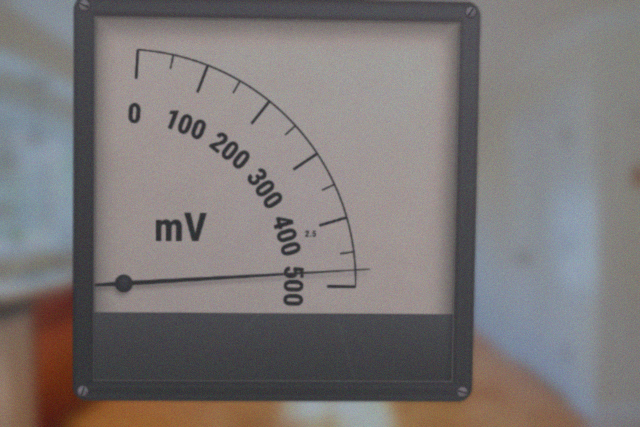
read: **475** mV
